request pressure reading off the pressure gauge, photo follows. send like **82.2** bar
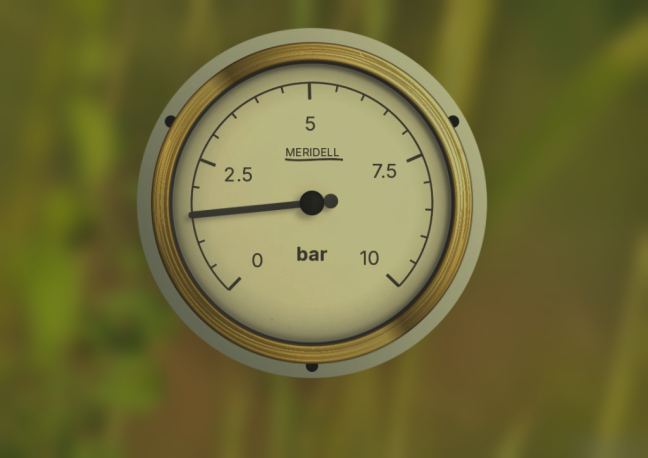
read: **1.5** bar
